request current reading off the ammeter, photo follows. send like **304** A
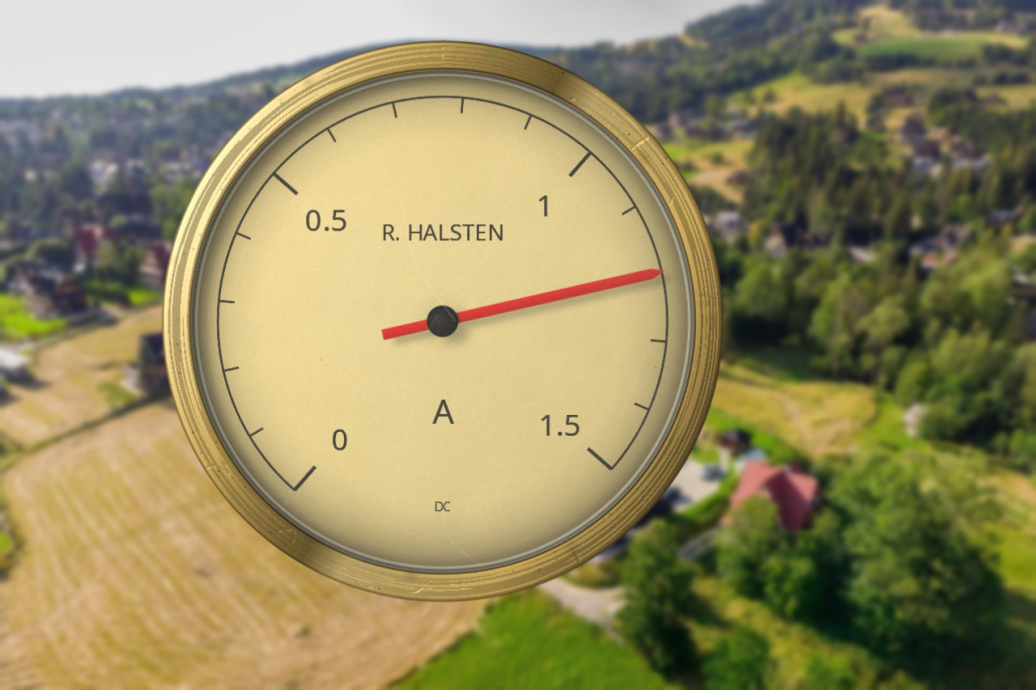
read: **1.2** A
